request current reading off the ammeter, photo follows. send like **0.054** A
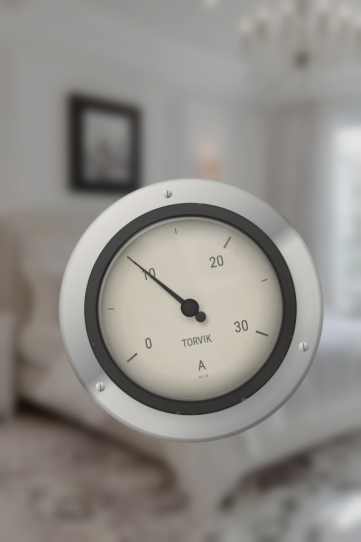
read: **10** A
